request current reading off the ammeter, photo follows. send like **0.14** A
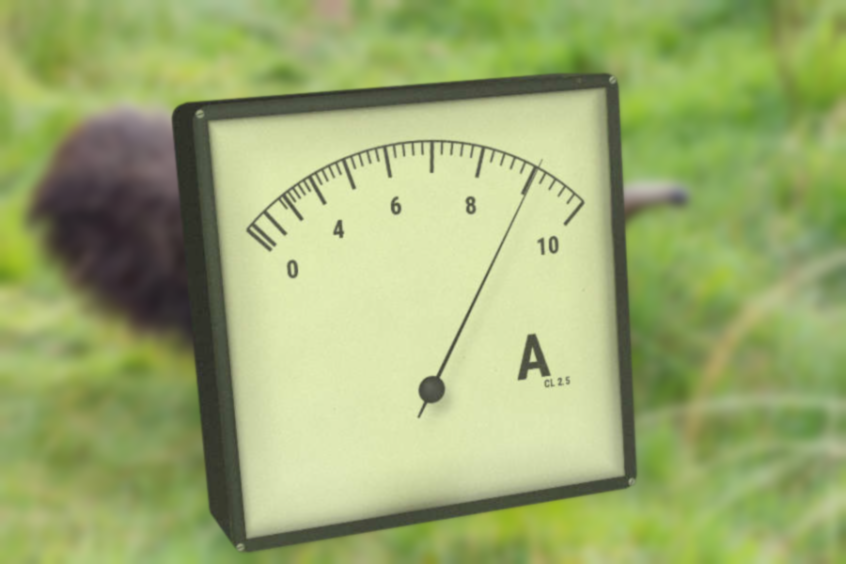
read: **9** A
